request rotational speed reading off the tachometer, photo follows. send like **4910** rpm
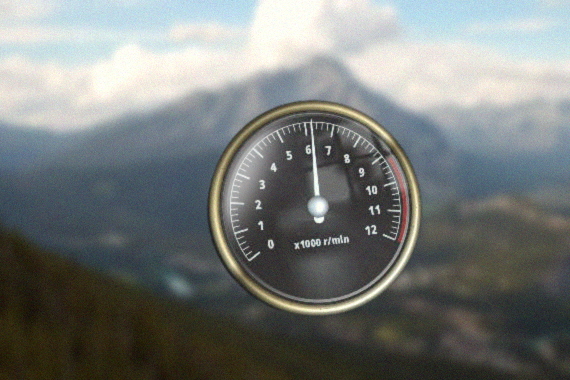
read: **6200** rpm
